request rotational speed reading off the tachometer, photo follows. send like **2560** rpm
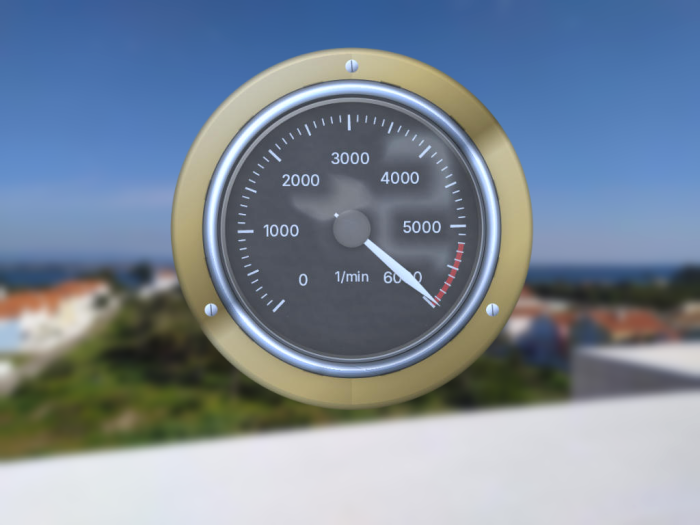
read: **5950** rpm
